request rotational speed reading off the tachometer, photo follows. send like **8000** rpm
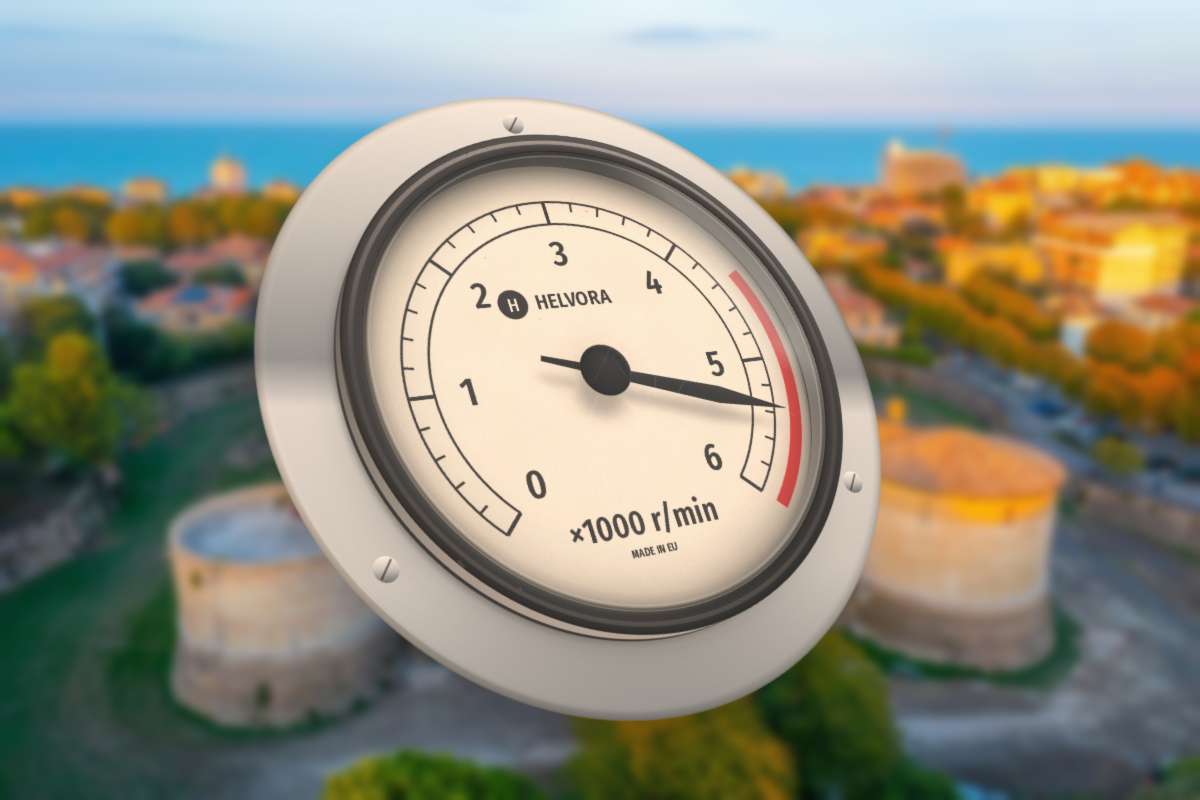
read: **5400** rpm
